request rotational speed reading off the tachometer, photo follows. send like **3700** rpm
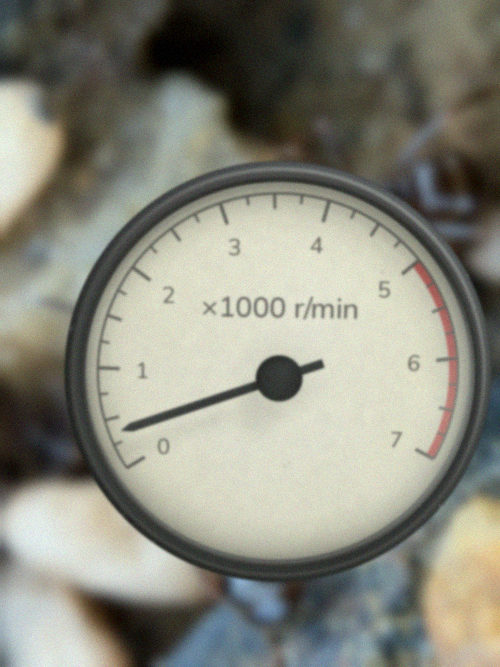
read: **375** rpm
